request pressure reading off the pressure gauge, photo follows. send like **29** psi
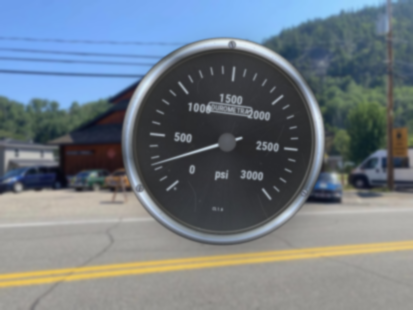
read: **250** psi
